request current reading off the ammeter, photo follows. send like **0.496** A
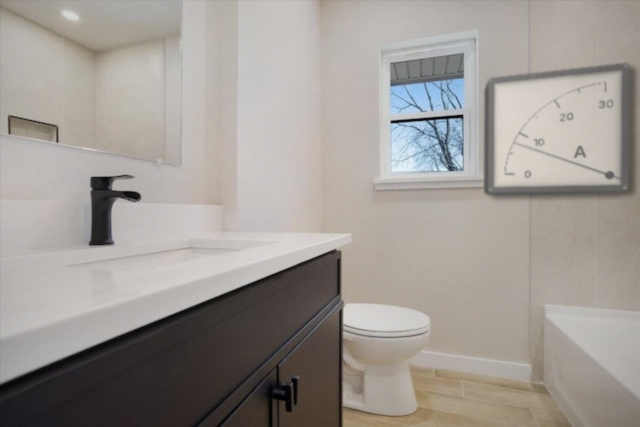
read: **7.5** A
